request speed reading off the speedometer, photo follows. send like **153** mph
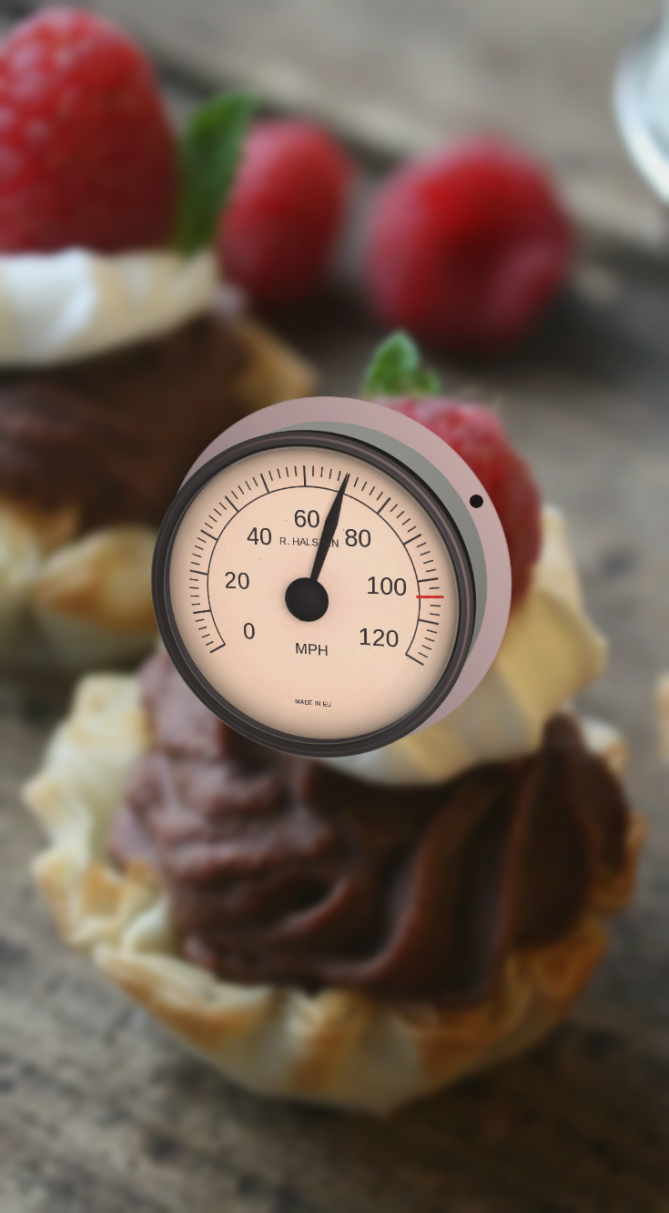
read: **70** mph
